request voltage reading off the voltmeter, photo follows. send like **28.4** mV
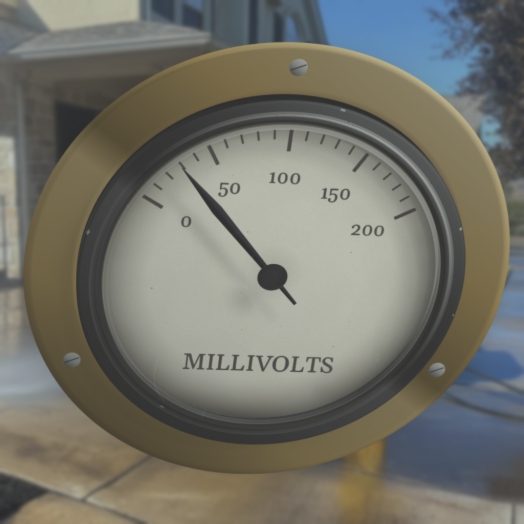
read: **30** mV
